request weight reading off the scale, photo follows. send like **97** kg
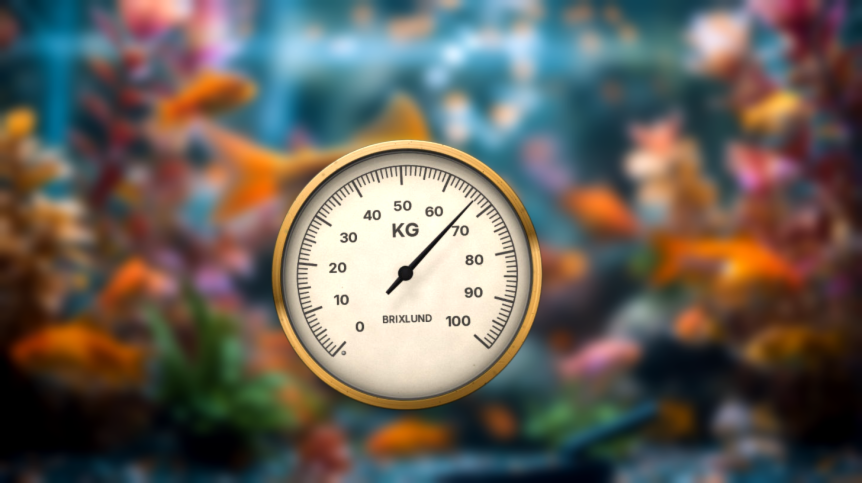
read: **67** kg
